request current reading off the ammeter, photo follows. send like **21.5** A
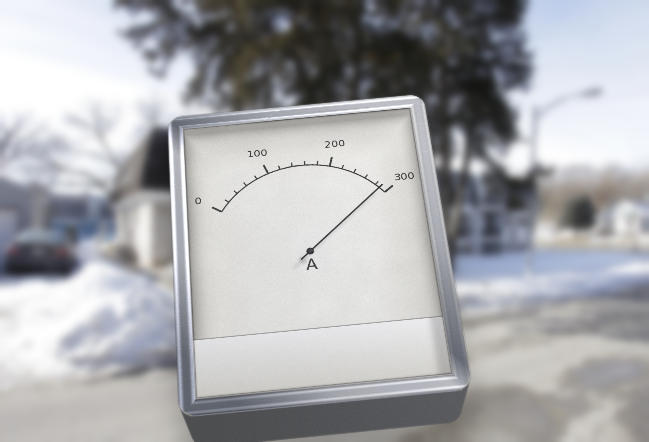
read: **290** A
